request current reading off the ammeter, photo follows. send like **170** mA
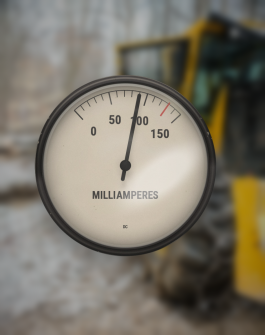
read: **90** mA
